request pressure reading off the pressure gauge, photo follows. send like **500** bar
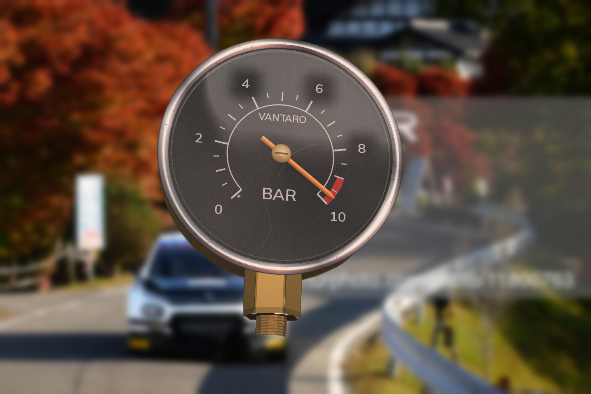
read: **9.75** bar
